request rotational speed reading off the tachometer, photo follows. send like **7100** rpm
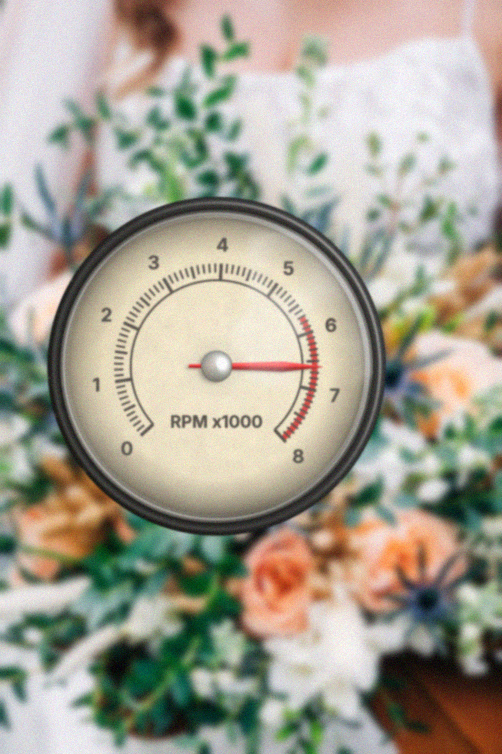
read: **6600** rpm
